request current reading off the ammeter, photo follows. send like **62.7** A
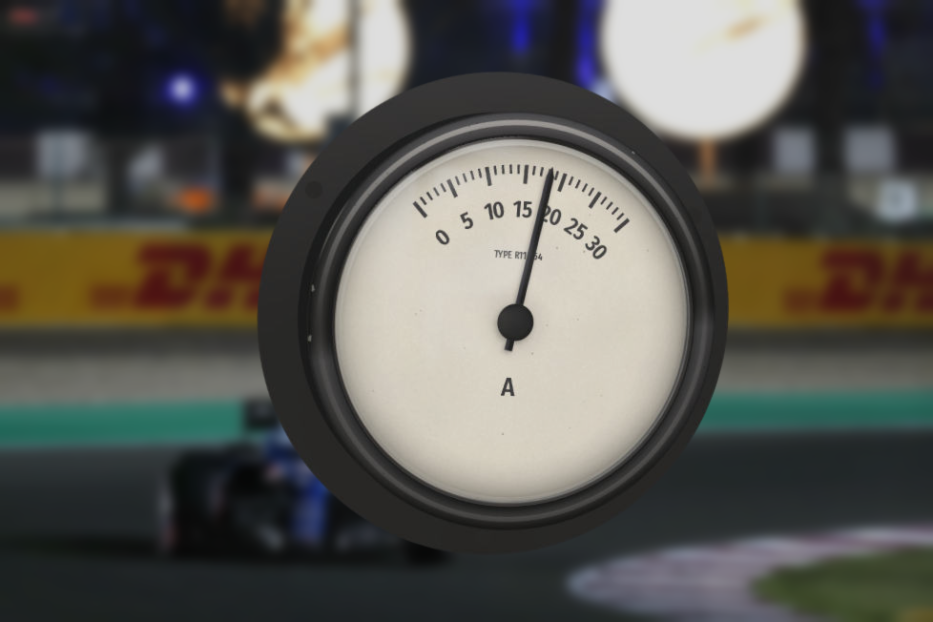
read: **18** A
